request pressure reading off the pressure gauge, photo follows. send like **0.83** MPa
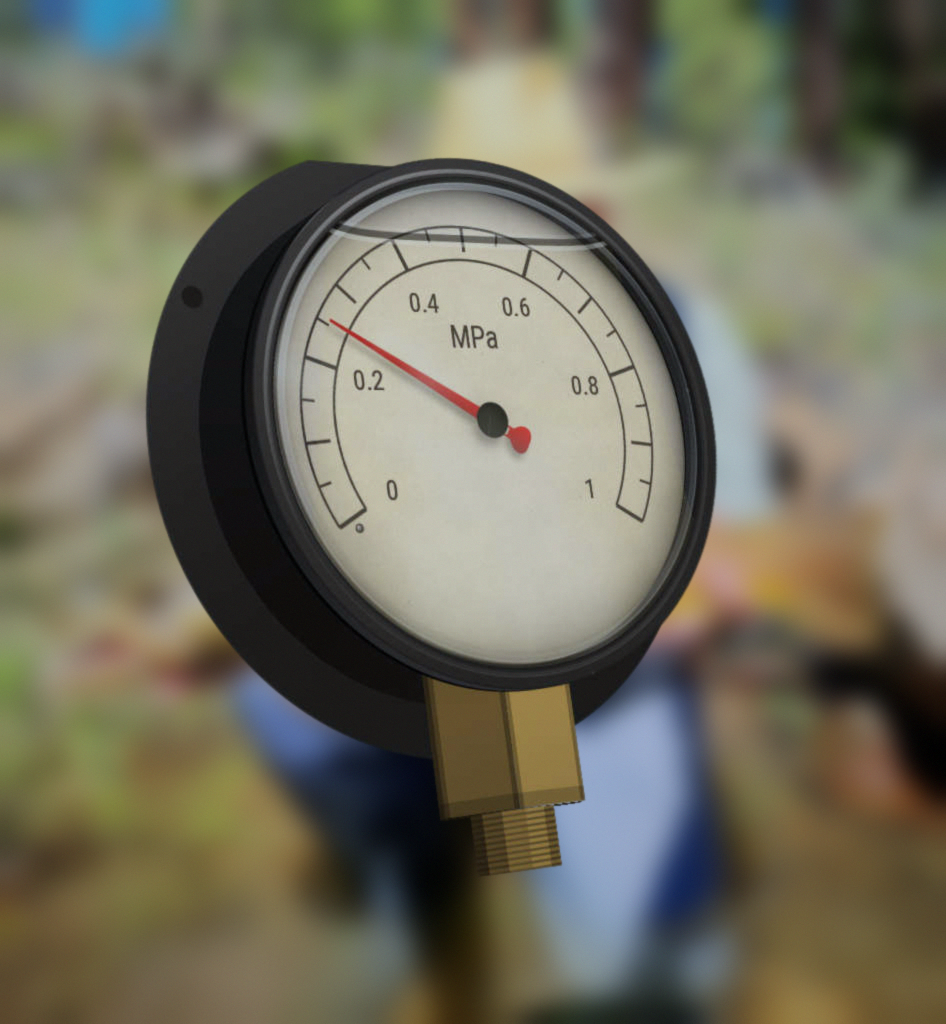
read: **0.25** MPa
